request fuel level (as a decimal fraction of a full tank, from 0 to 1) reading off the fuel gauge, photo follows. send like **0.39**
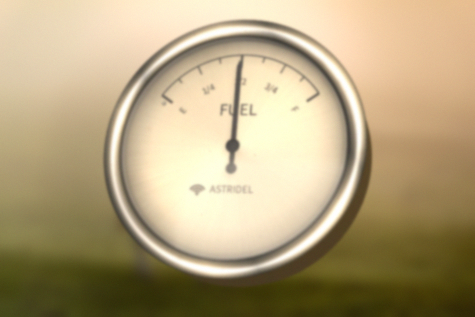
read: **0.5**
